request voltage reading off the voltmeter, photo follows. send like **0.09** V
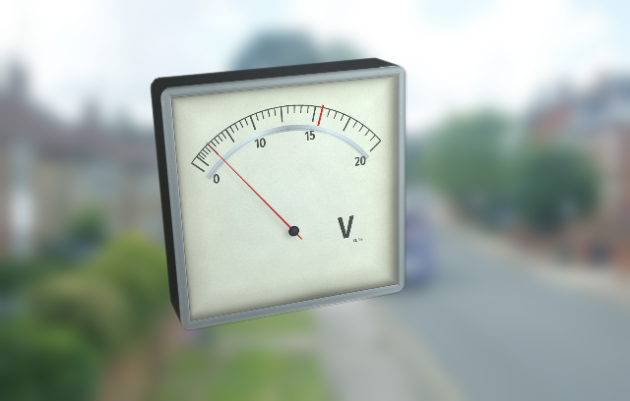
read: **5** V
